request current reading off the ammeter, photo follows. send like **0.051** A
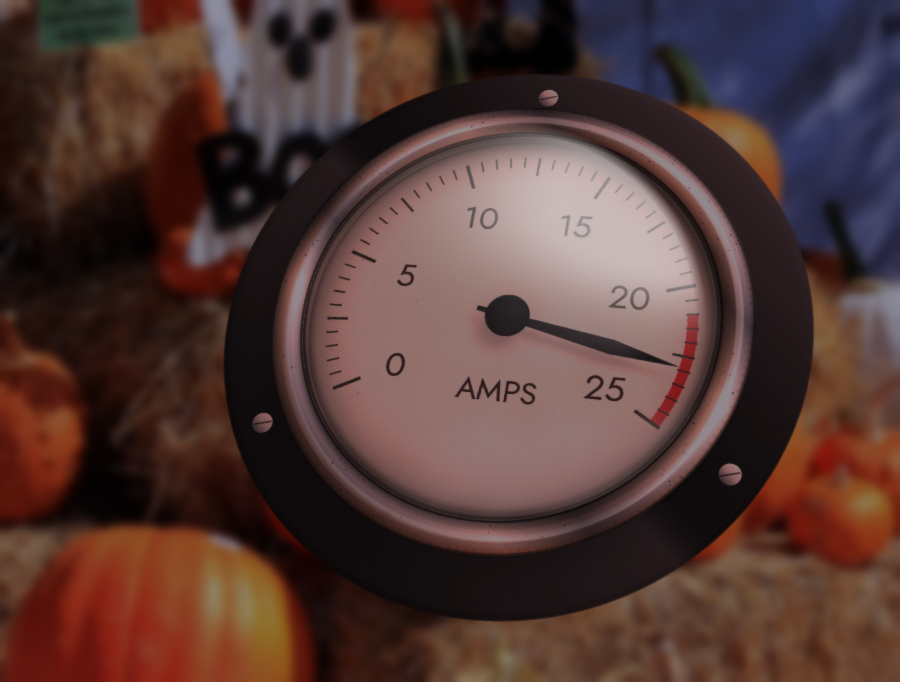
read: **23** A
